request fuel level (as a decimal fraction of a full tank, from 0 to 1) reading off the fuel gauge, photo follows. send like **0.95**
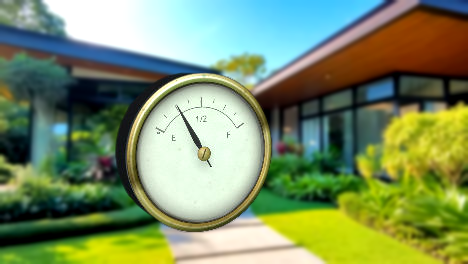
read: **0.25**
